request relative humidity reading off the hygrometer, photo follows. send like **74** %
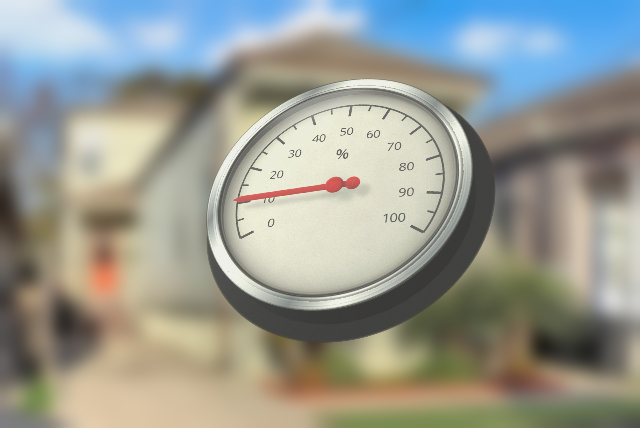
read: **10** %
